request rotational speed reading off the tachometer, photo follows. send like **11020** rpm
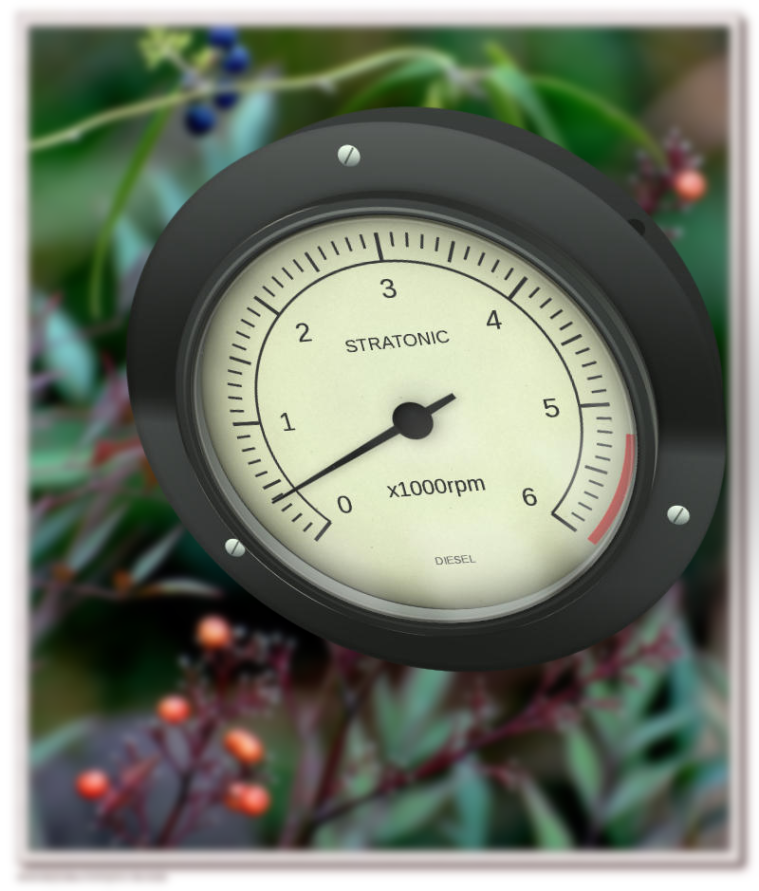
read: **400** rpm
